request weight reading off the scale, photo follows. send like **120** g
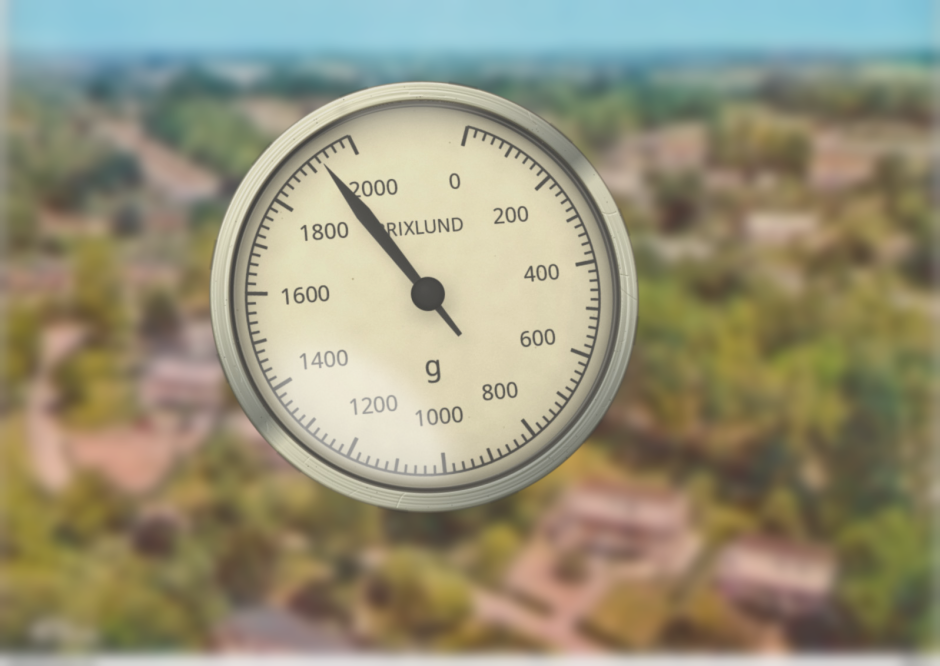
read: **1920** g
